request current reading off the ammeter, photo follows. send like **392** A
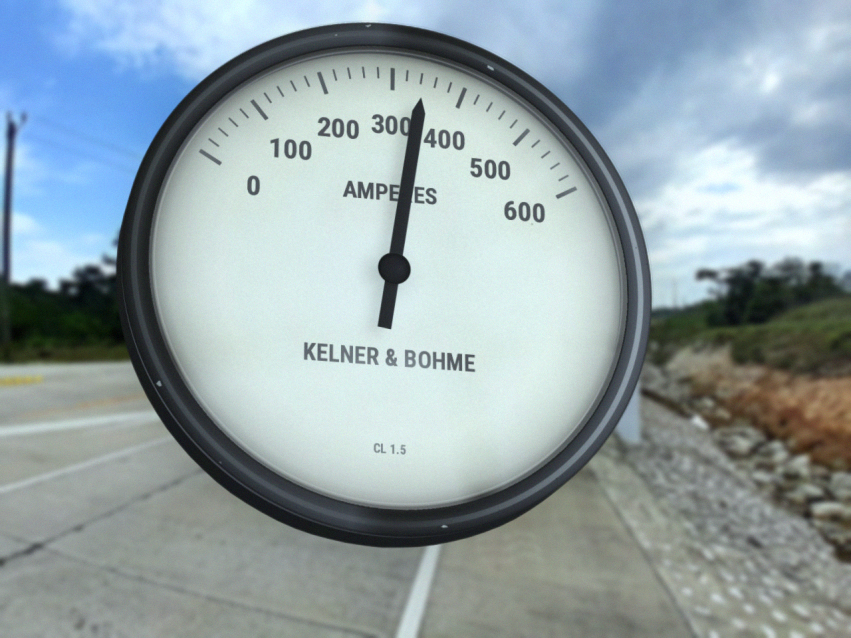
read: **340** A
